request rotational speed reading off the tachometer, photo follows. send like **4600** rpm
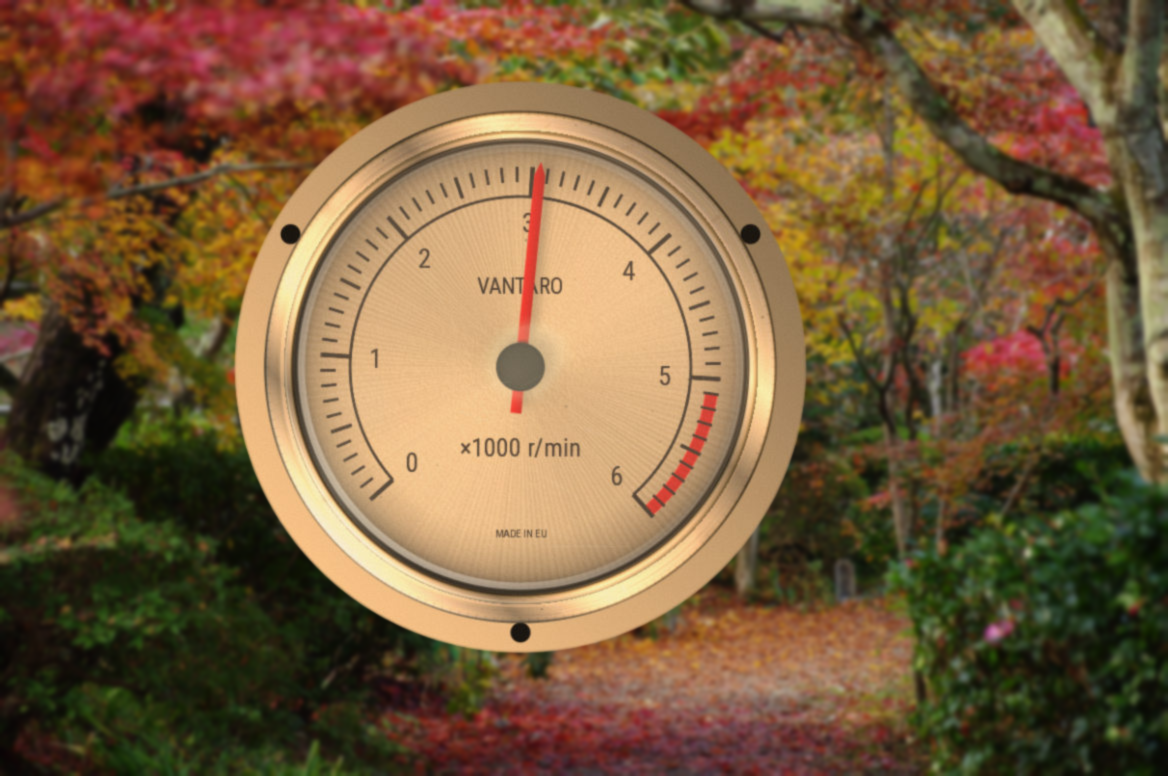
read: **3050** rpm
